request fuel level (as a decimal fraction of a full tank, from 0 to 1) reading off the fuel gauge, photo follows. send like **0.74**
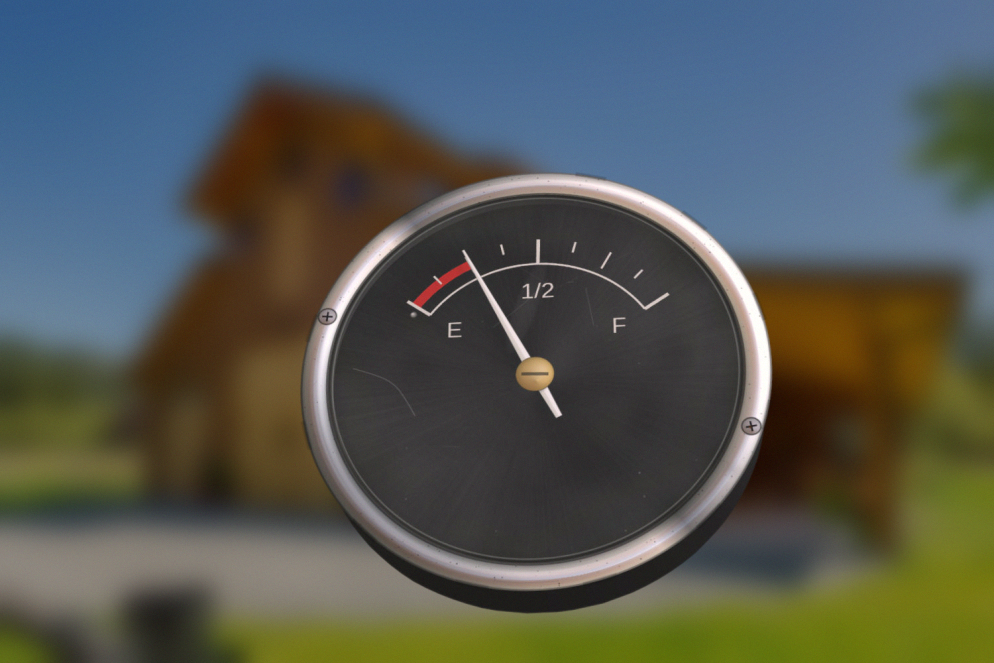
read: **0.25**
